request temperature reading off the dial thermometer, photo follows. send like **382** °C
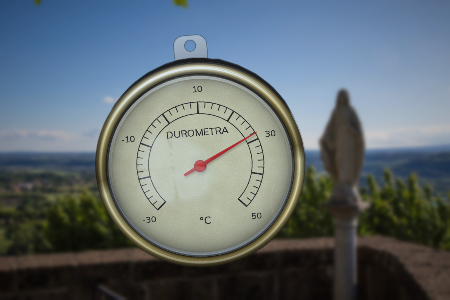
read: **28** °C
